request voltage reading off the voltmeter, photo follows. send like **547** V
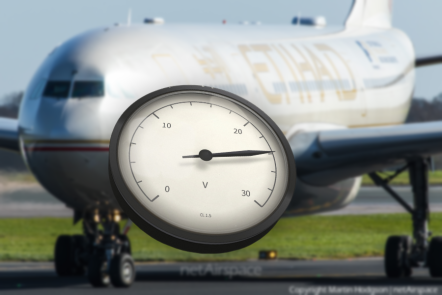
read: **24** V
